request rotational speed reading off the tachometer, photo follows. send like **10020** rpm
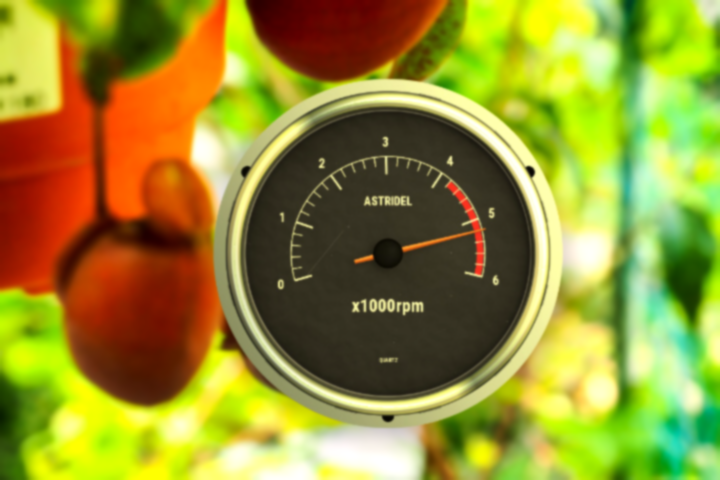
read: **5200** rpm
